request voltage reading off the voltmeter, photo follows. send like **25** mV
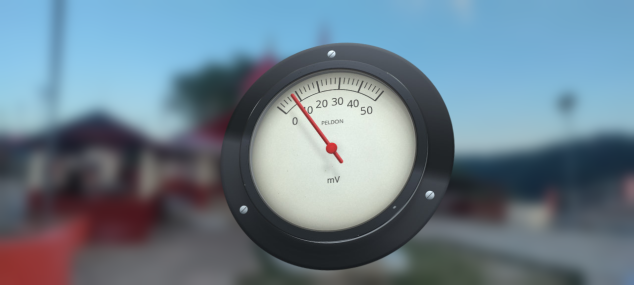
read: **8** mV
